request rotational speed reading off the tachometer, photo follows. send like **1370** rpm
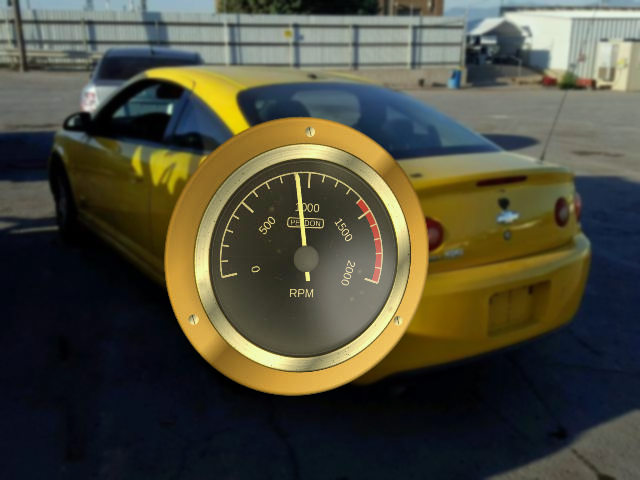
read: **900** rpm
